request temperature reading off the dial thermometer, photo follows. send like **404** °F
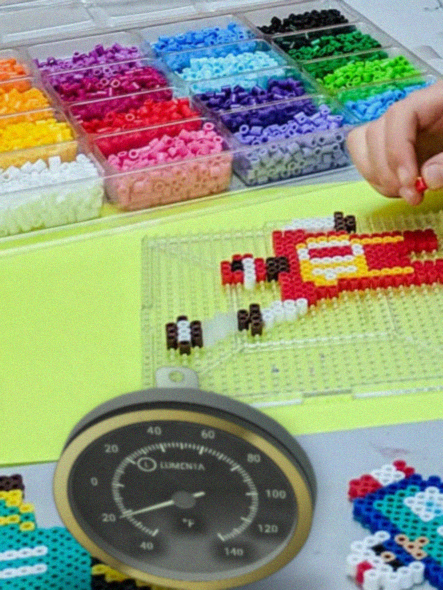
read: **-20** °F
